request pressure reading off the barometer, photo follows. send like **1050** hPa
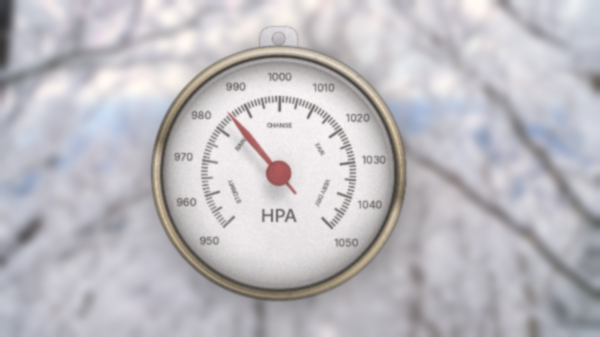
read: **985** hPa
